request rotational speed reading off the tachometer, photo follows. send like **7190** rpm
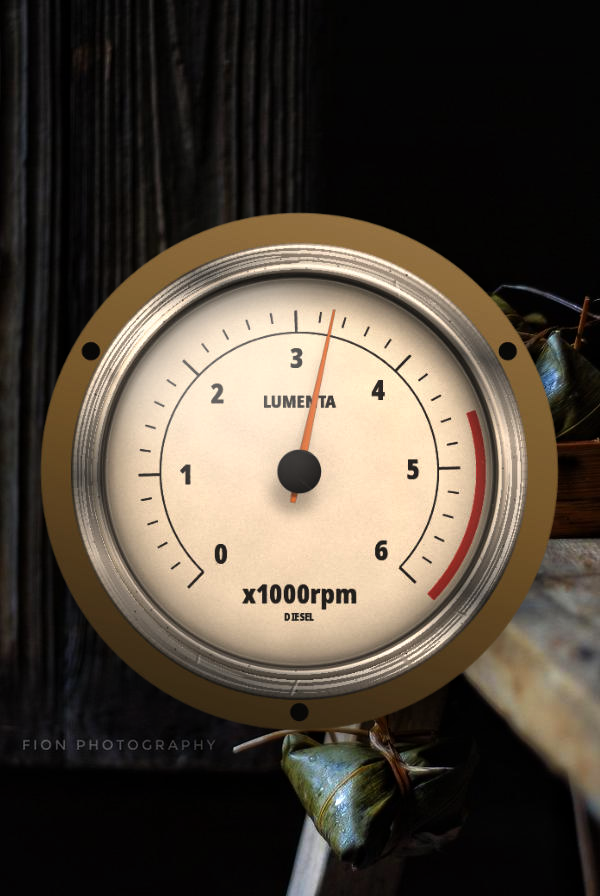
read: **3300** rpm
